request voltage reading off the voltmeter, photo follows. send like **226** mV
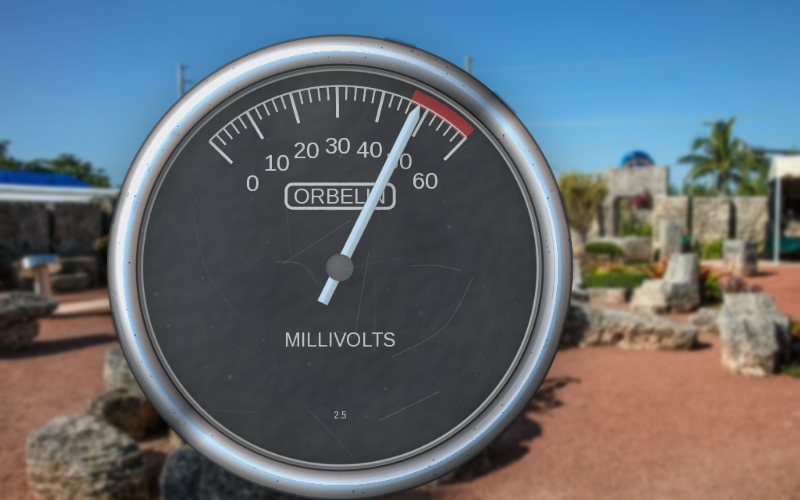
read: **48** mV
